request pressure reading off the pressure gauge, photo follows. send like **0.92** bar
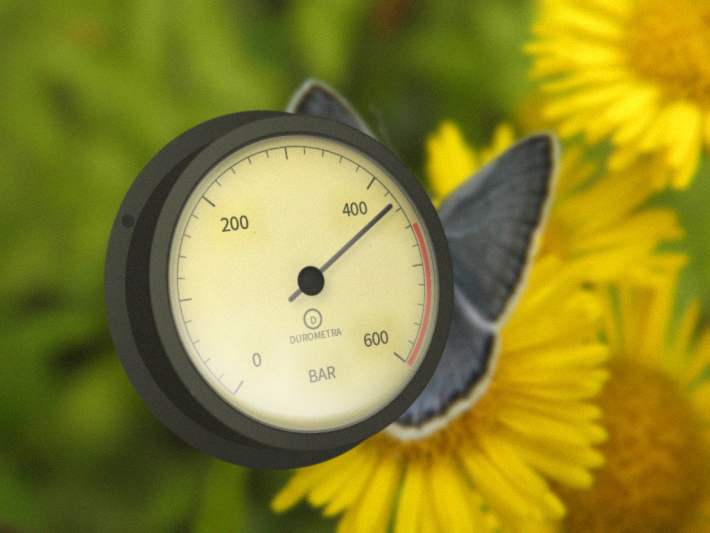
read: **430** bar
